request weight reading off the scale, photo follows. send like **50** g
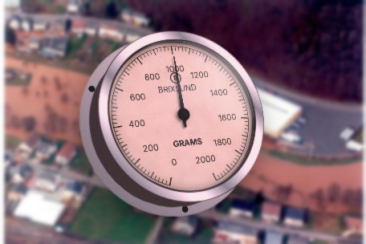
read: **1000** g
